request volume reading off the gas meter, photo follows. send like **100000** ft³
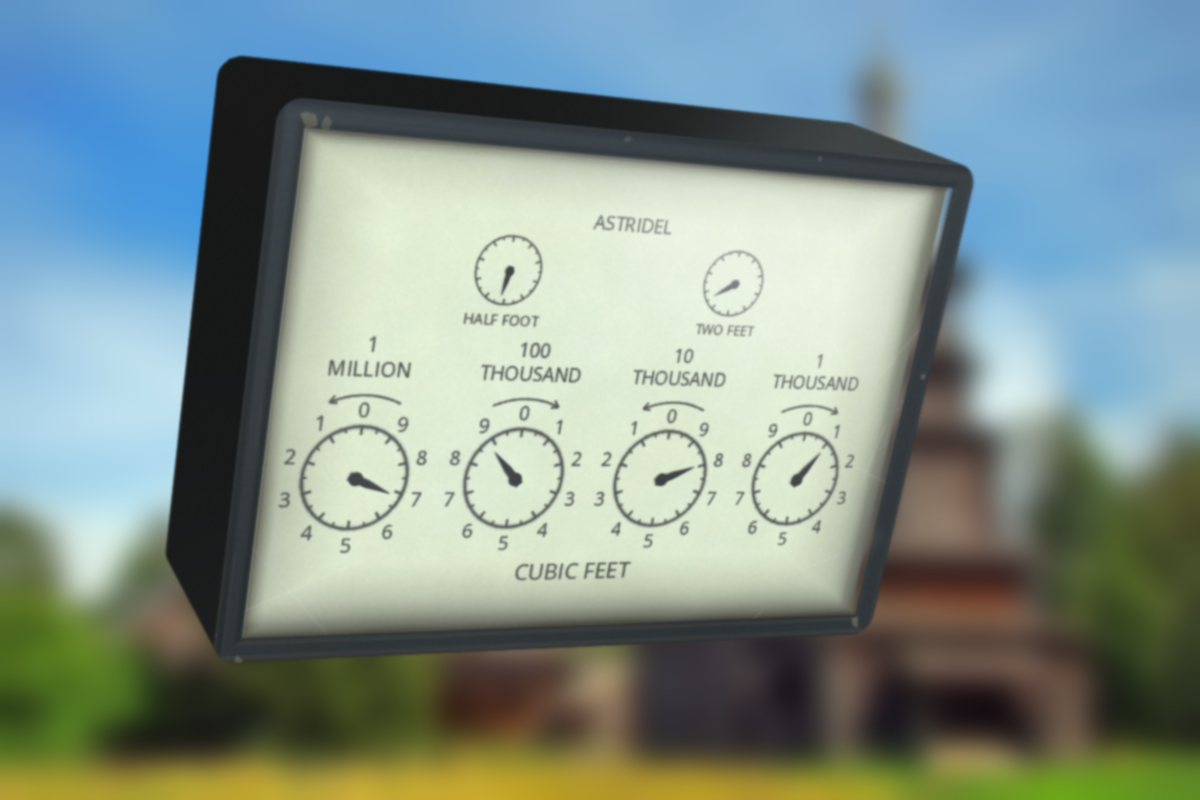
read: **688100** ft³
